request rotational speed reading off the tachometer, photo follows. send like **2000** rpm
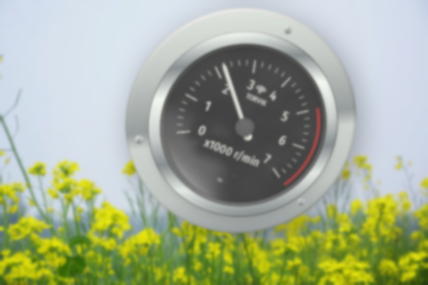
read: **2200** rpm
